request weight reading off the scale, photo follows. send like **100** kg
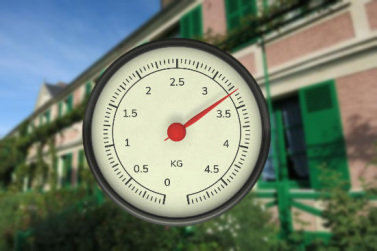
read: **3.3** kg
